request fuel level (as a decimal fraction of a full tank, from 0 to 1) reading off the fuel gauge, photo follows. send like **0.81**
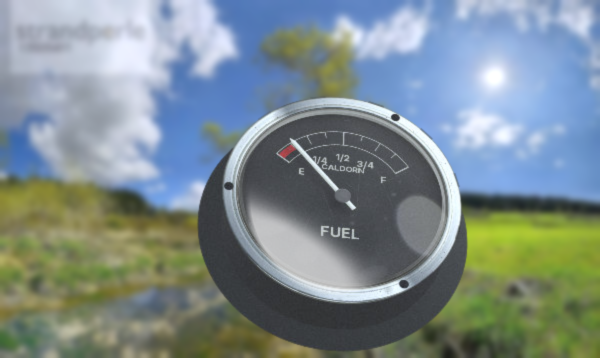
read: **0.125**
